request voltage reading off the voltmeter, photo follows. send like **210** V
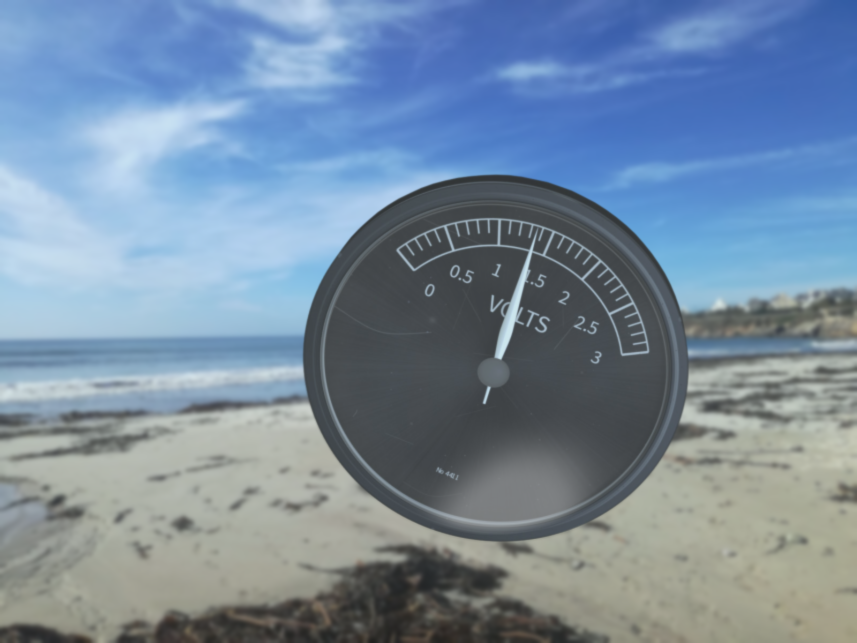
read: **1.35** V
